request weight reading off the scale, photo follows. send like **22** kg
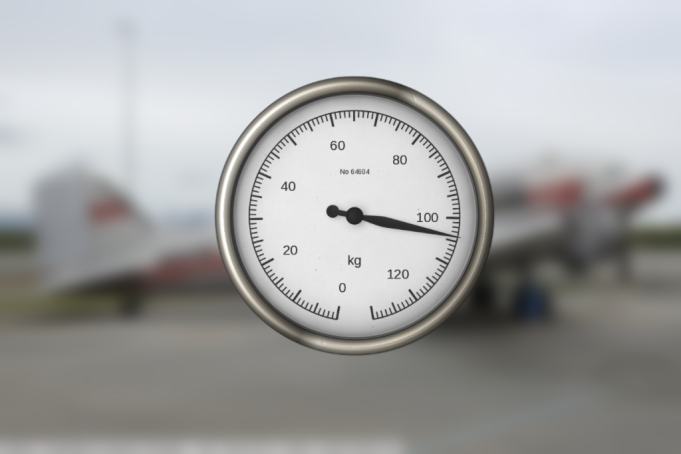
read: **104** kg
